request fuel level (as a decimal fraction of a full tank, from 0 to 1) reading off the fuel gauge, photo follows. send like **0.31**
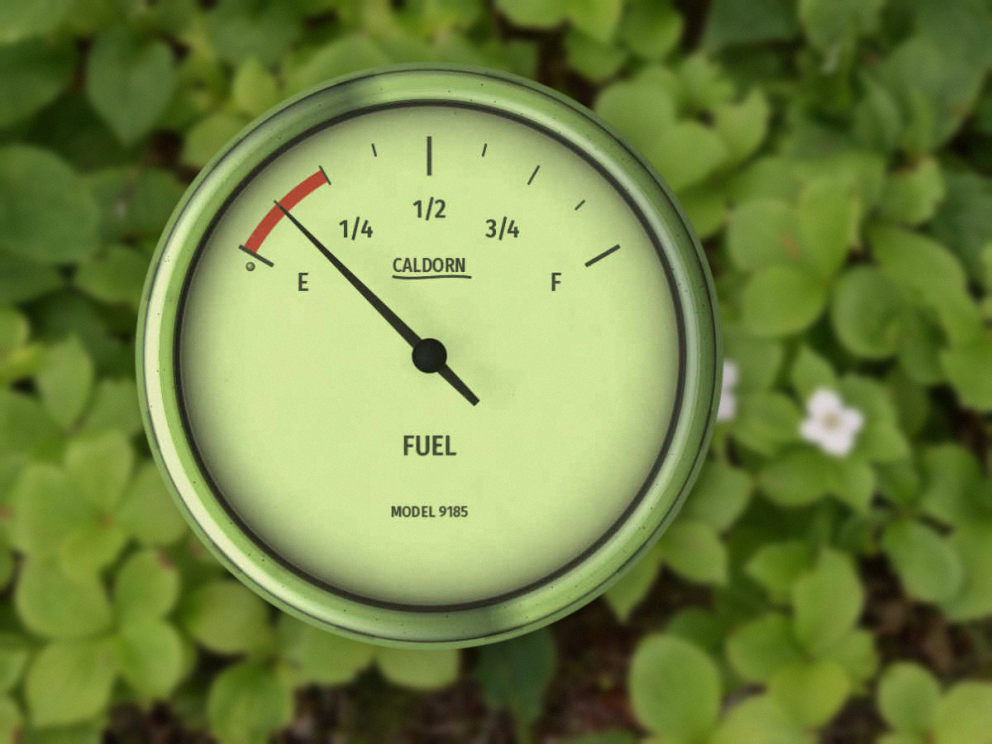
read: **0.125**
